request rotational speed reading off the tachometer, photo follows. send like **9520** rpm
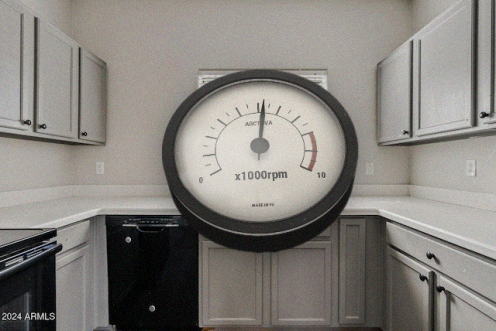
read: **5250** rpm
